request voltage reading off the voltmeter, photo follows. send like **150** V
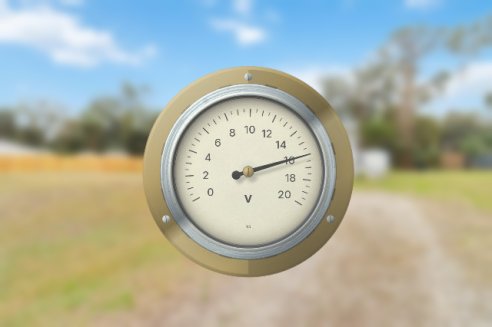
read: **16** V
